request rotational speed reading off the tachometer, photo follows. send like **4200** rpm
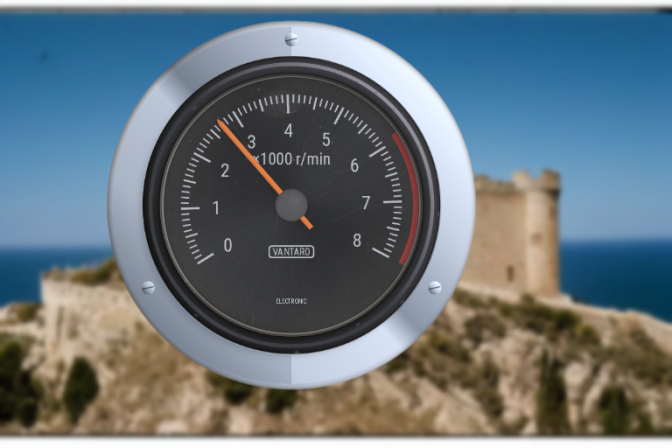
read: **2700** rpm
